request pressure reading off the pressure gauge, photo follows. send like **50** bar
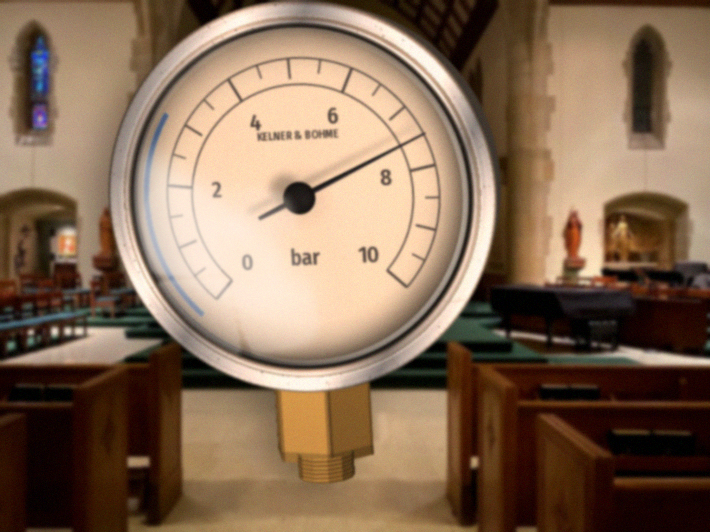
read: **7.5** bar
